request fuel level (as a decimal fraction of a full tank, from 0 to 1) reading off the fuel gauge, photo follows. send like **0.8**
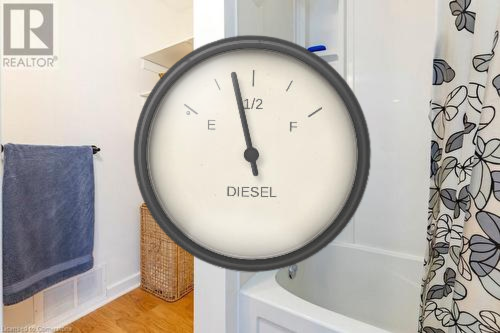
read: **0.375**
